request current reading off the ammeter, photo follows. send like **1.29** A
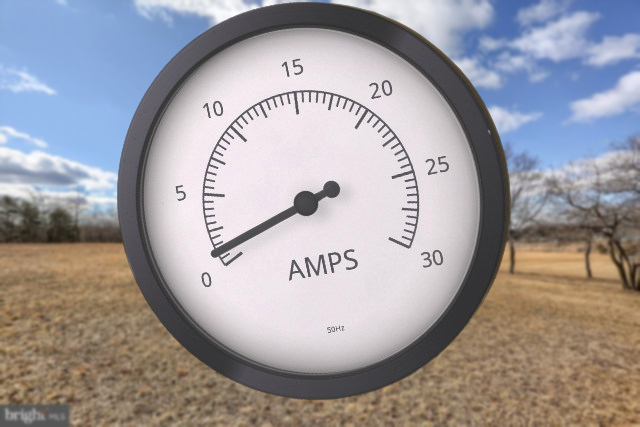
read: **1** A
